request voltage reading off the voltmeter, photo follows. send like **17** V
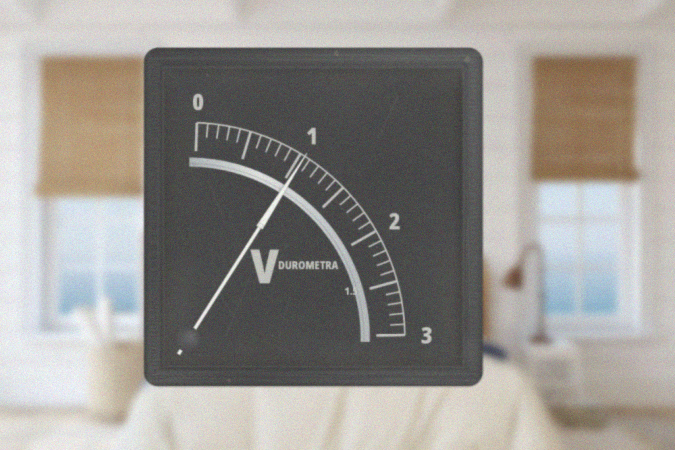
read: **1.05** V
